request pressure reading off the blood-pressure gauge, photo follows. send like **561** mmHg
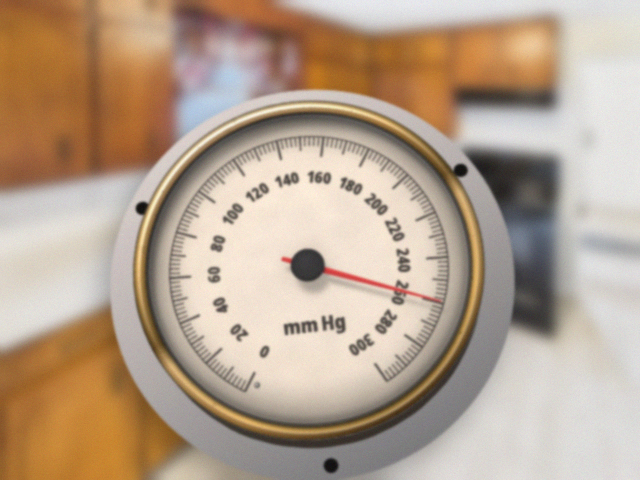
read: **260** mmHg
